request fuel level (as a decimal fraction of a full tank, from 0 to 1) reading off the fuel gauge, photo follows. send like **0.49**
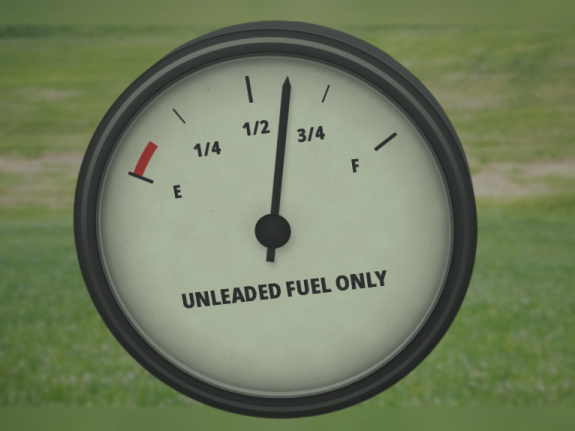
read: **0.625**
